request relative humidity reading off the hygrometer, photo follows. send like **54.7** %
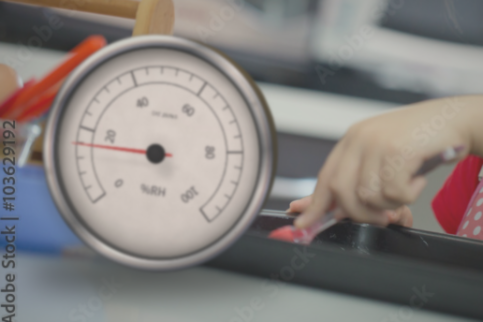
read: **16** %
